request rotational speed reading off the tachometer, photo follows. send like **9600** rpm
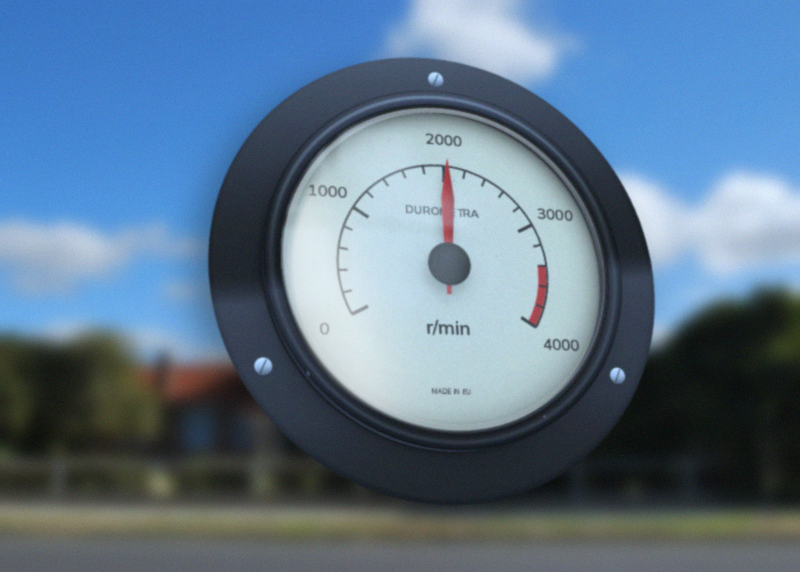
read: **2000** rpm
